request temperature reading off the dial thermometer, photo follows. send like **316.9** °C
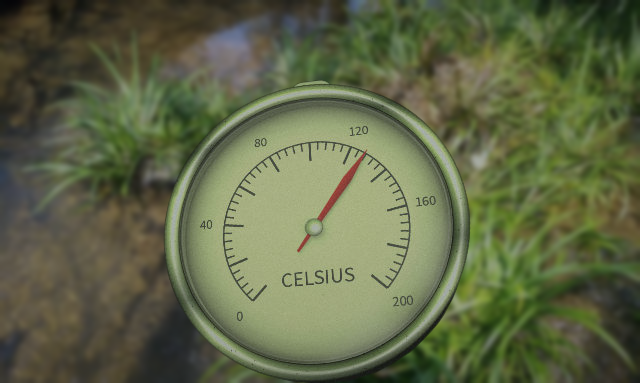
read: **128** °C
